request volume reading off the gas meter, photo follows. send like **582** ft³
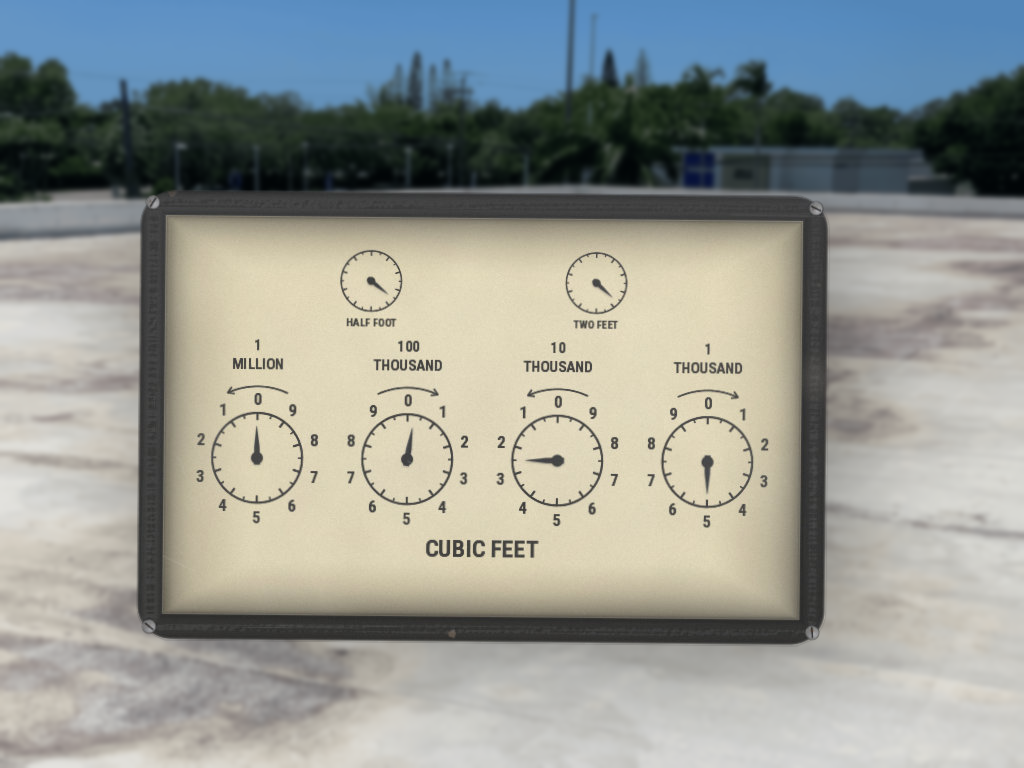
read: **2500** ft³
